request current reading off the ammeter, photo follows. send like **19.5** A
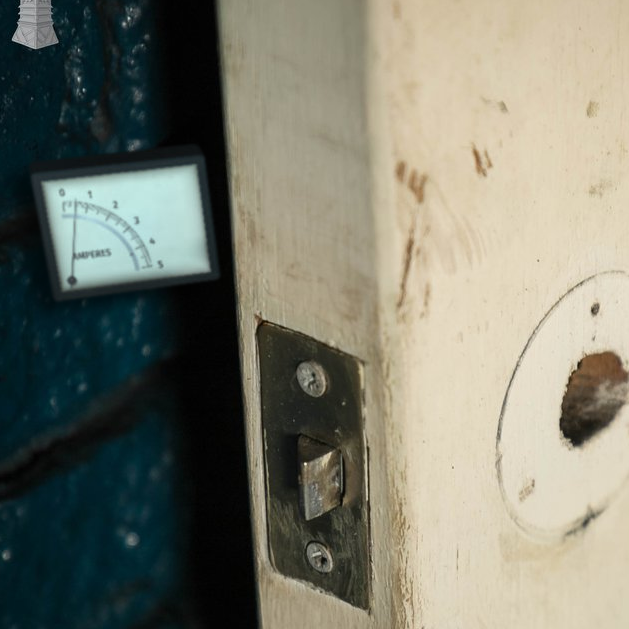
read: **0.5** A
